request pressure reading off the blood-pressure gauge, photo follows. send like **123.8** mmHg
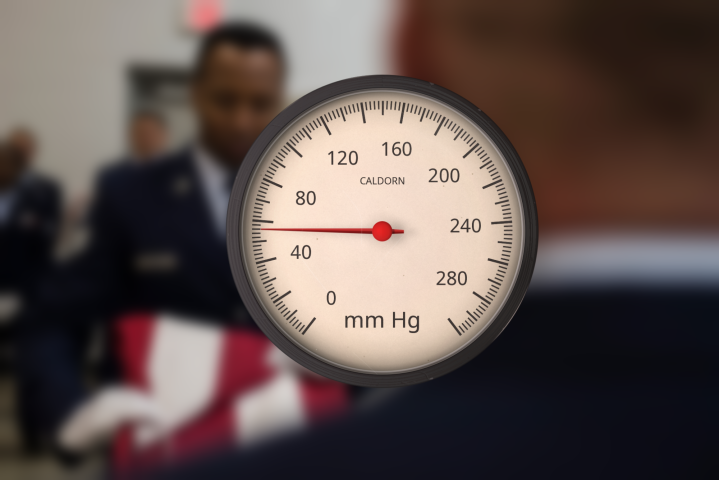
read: **56** mmHg
